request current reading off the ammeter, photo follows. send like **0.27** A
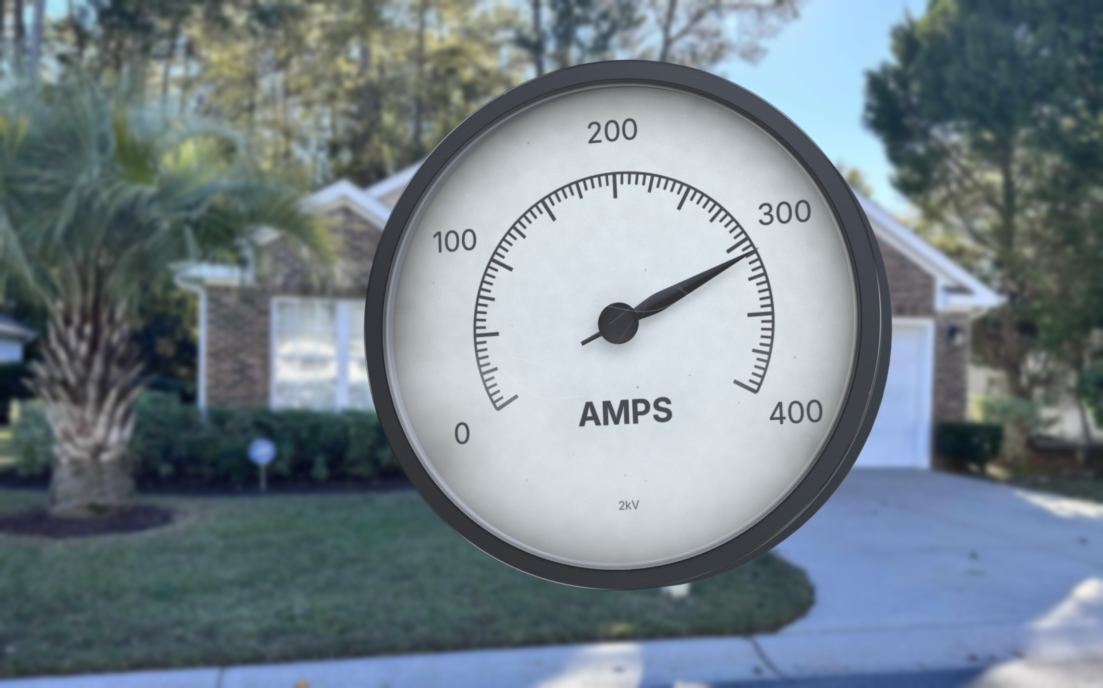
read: **310** A
